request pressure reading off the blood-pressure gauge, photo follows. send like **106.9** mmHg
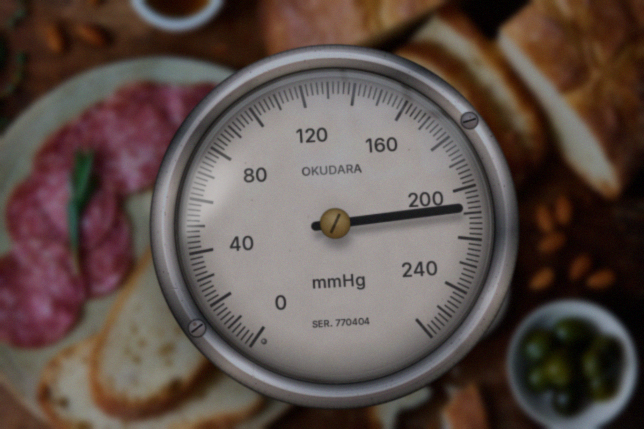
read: **208** mmHg
